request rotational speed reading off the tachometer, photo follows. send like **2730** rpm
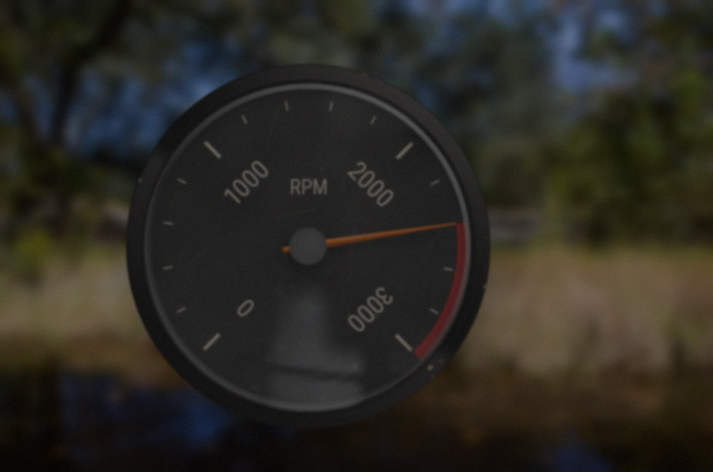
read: **2400** rpm
